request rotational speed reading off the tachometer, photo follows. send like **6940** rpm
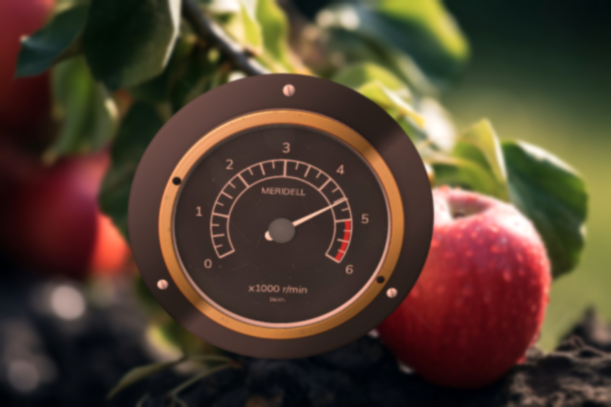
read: **4500** rpm
